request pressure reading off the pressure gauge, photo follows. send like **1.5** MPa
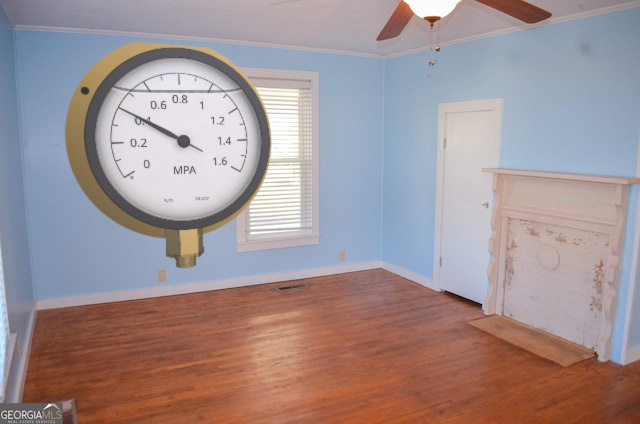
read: **0.4** MPa
